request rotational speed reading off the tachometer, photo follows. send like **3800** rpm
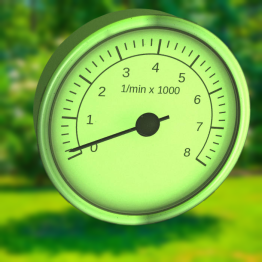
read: **200** rpm
